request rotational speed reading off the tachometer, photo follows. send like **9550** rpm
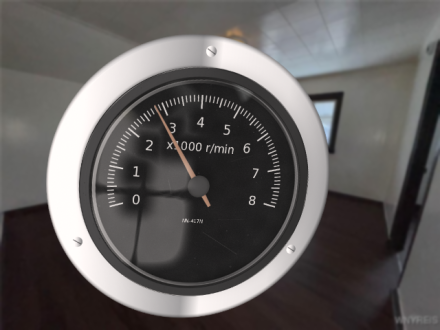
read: **2800** rpm
